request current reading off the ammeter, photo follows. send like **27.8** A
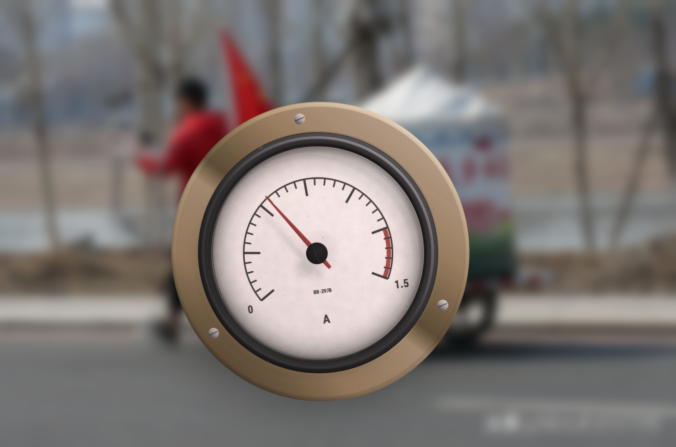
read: **0.55** A
